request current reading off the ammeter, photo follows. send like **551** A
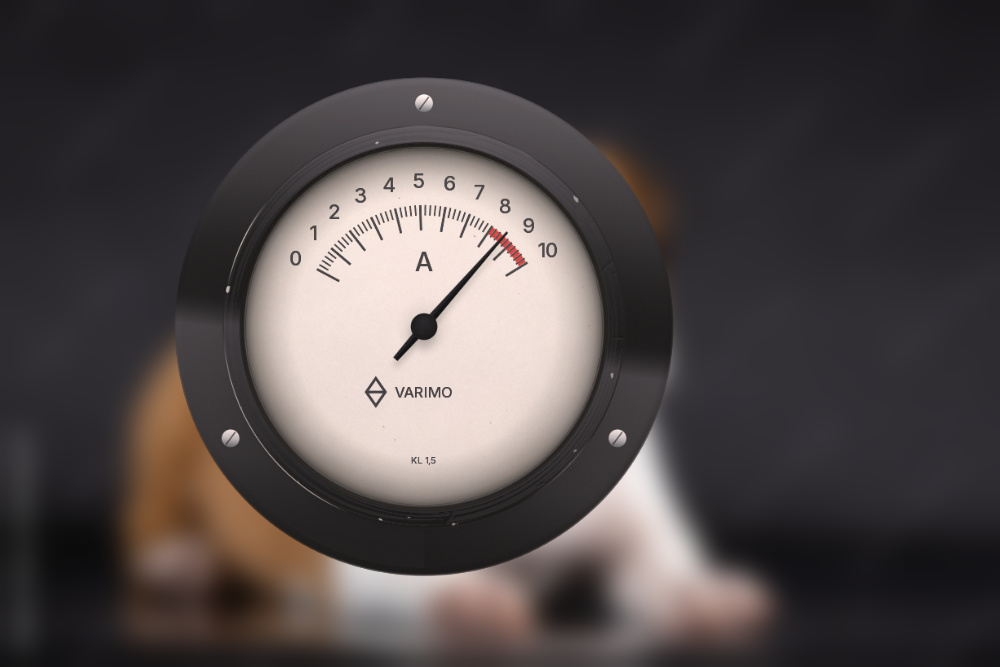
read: **8.6** A
